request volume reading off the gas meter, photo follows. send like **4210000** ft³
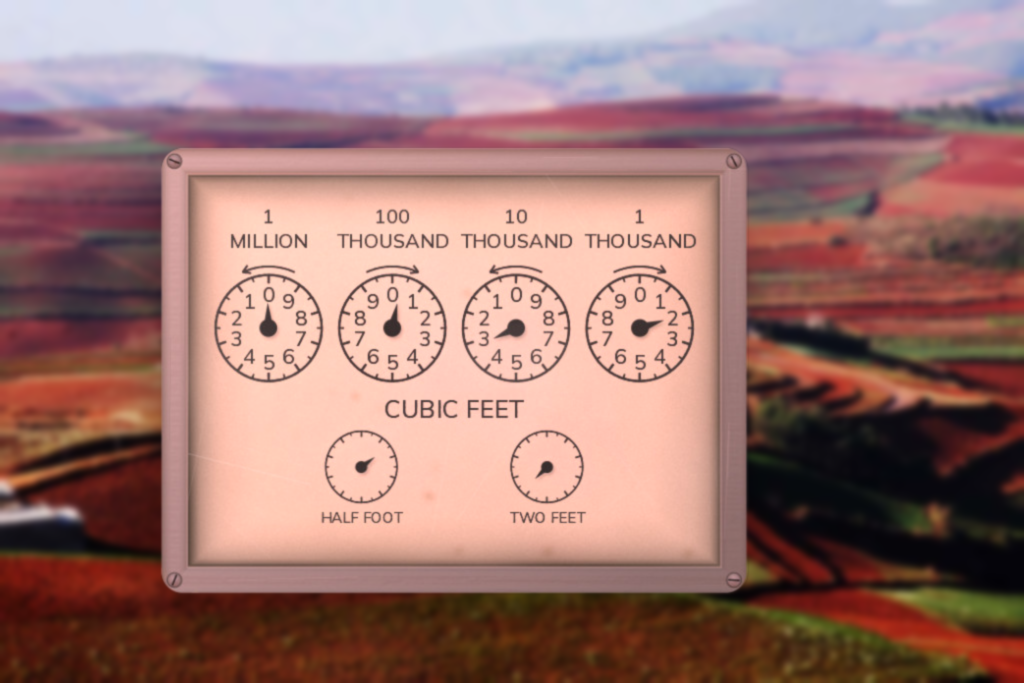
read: **3200** ft³
